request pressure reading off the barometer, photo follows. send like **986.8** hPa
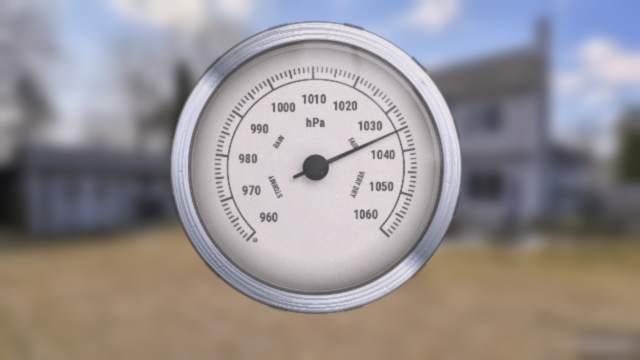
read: **1035** hPa
